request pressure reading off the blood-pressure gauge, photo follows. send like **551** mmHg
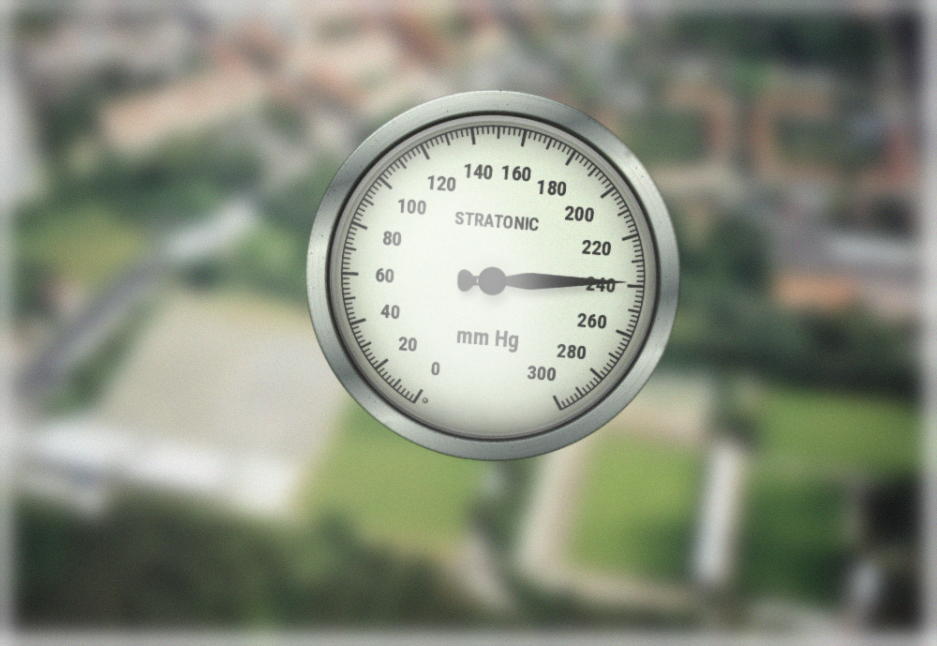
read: **238** mmHg
